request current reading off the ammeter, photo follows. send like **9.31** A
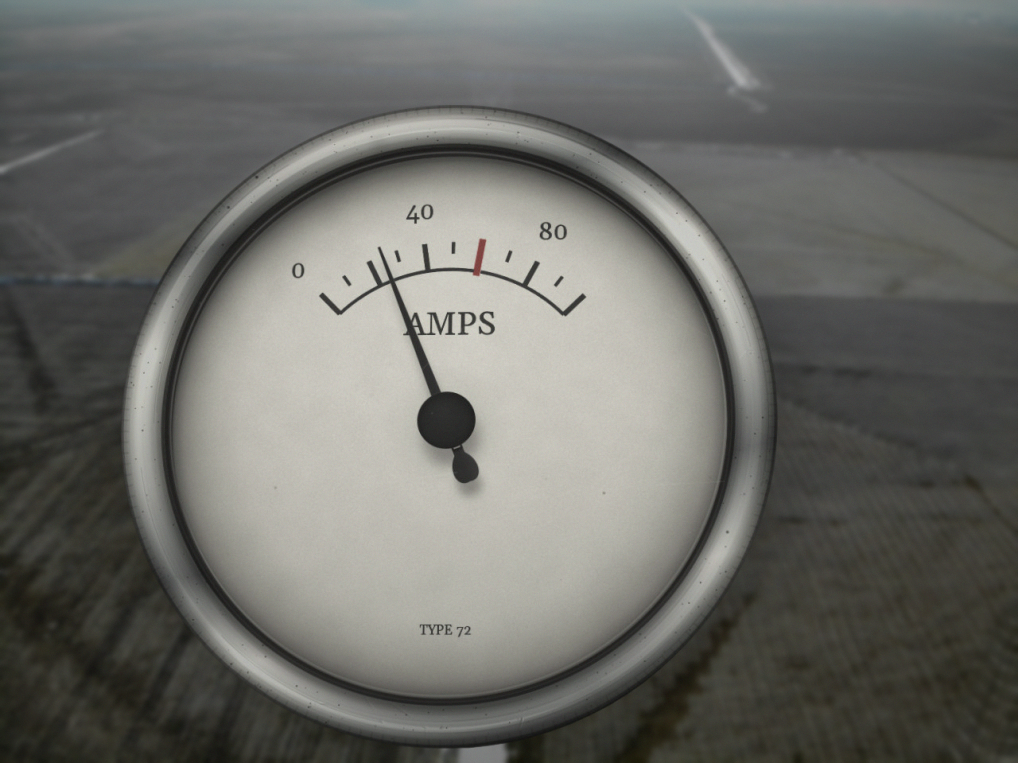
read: **25** A
